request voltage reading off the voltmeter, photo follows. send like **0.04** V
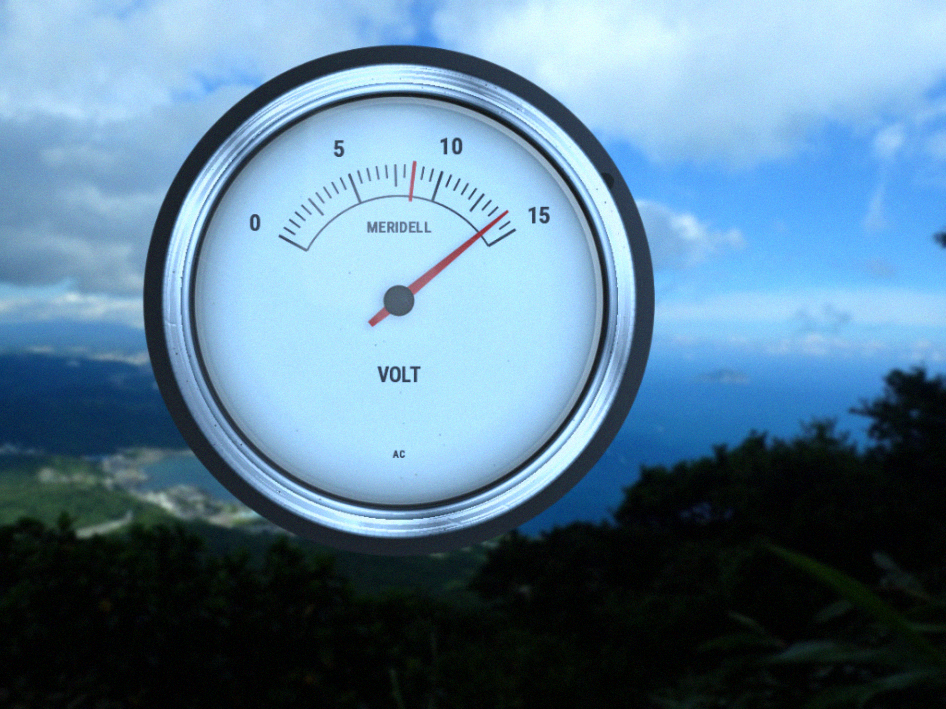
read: **14** V
